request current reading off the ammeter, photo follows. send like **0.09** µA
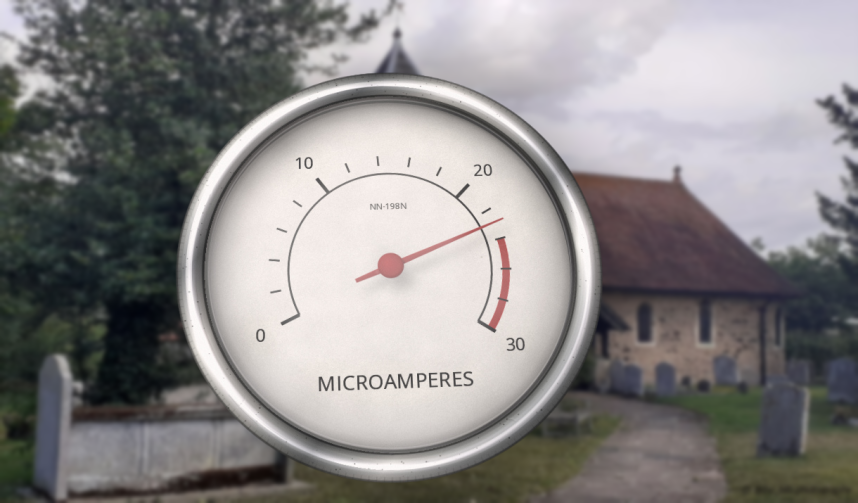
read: **23** µA
